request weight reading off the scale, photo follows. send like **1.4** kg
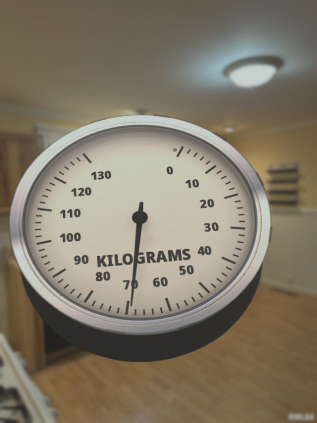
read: **69** kg
